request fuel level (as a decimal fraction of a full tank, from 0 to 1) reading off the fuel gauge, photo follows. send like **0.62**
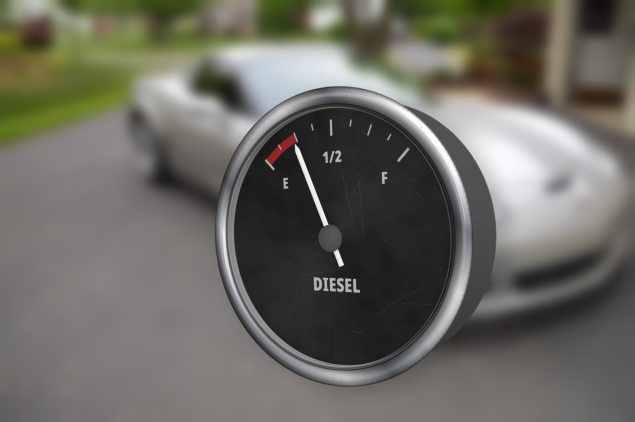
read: **0.25**
